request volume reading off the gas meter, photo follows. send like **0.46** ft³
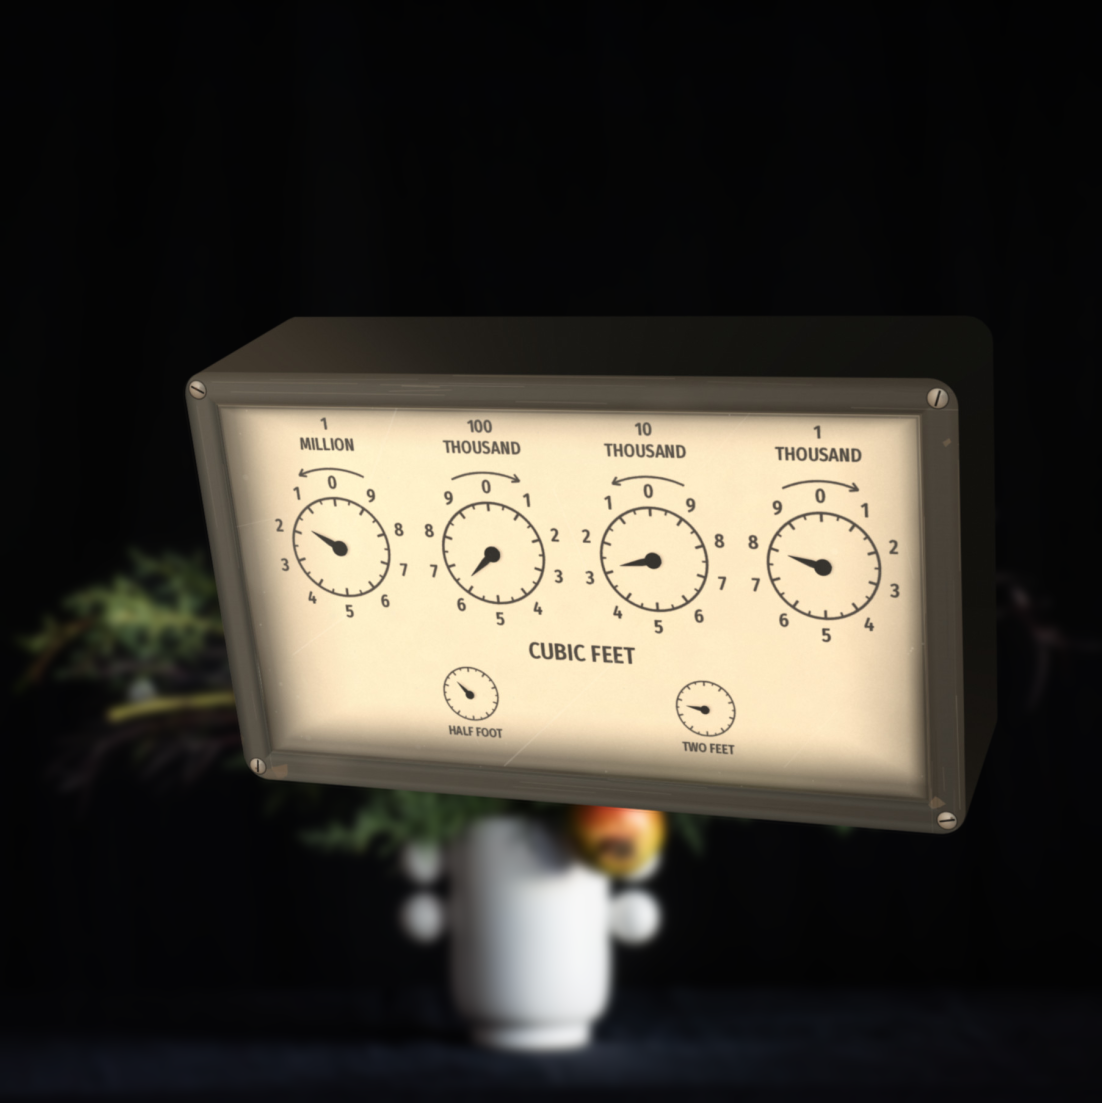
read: **162800** ft³
